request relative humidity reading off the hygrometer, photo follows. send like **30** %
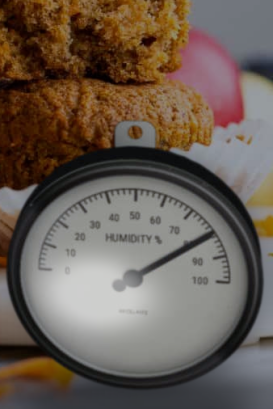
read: **80** %
